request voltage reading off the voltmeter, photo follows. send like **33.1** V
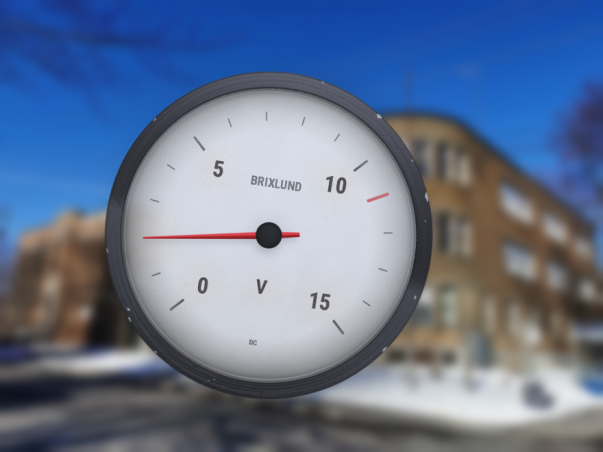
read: **2** V
